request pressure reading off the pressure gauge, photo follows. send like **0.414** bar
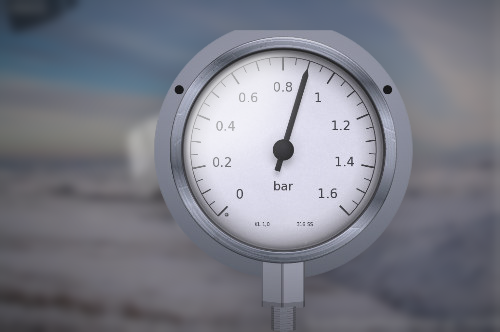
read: **0.9** bar
